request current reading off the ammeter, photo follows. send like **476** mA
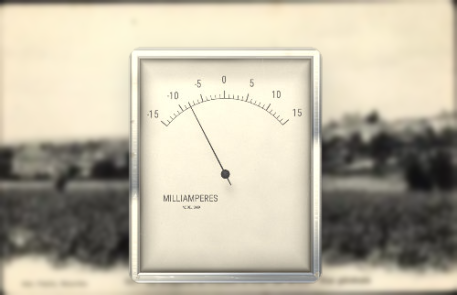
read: **-8** mA
